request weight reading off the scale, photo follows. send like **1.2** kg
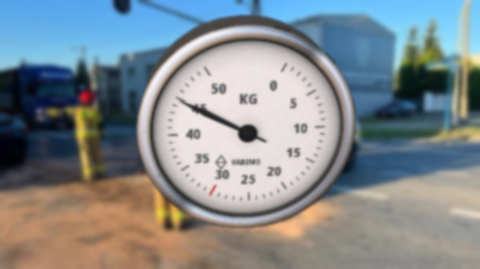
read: **45** kg
